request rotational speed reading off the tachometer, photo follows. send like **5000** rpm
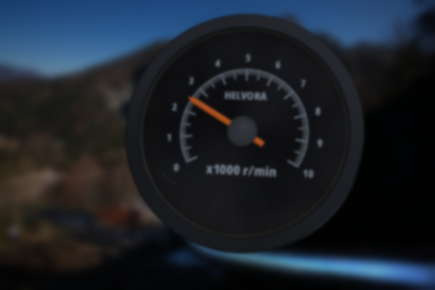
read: **2500** rpm
